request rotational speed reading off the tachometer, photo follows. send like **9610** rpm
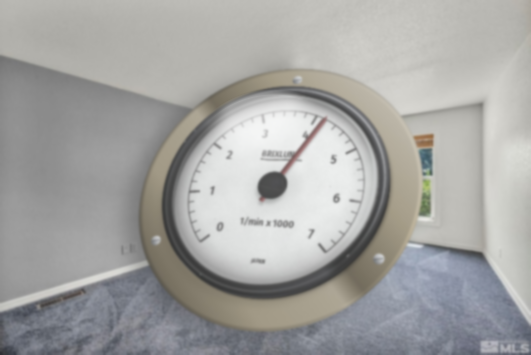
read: **4200** rpm
